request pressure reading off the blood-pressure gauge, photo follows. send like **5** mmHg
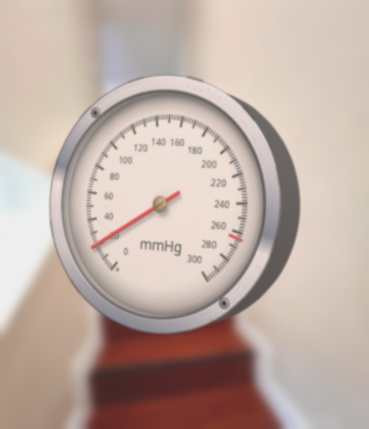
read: **20** mmHg
